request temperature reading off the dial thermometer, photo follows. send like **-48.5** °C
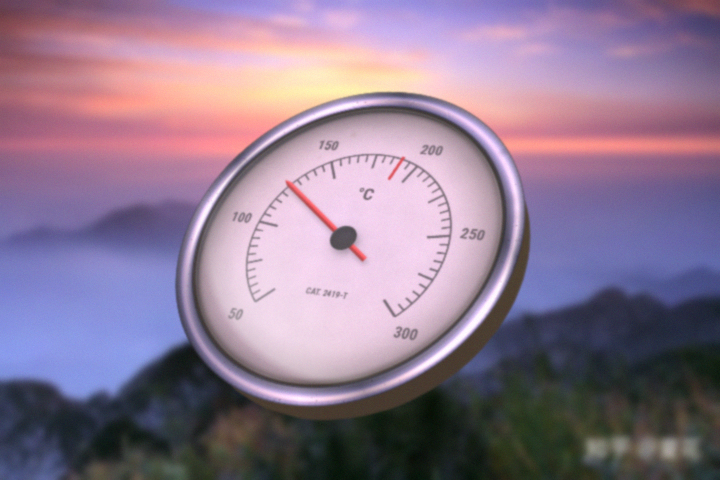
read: **125** °C
